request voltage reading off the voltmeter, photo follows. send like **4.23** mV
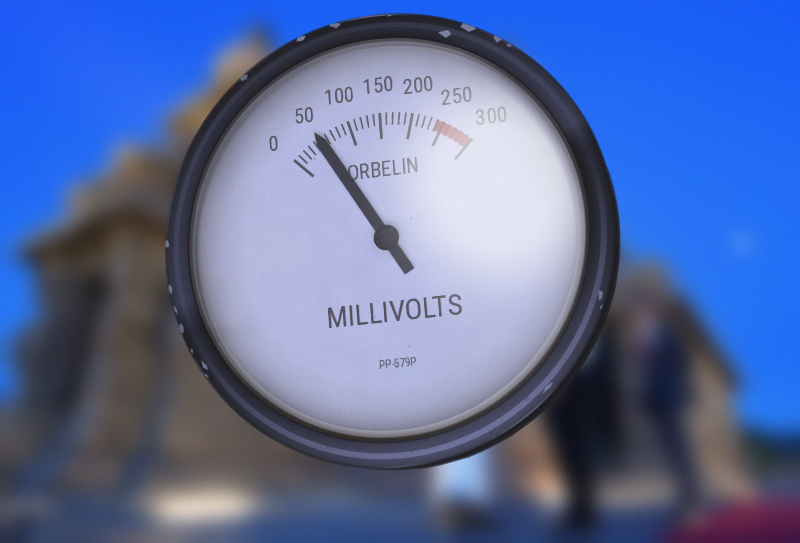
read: **50** mV
